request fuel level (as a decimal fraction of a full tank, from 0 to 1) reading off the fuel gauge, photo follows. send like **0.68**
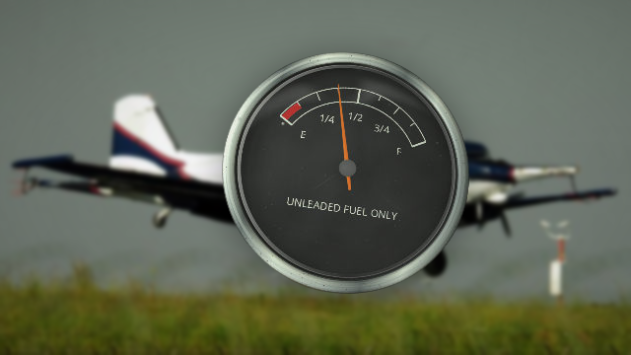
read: **0.375**
